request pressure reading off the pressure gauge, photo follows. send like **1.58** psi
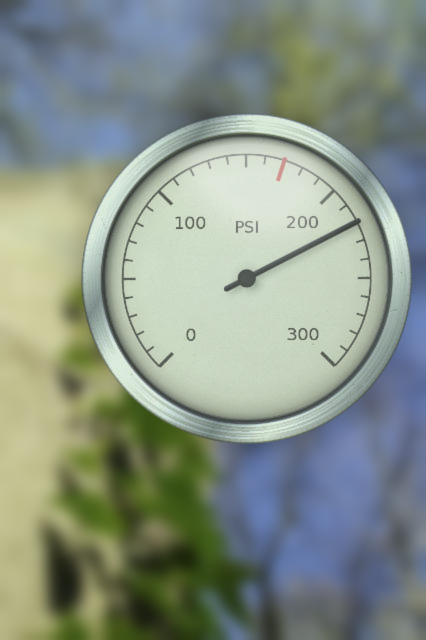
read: **220** psi
